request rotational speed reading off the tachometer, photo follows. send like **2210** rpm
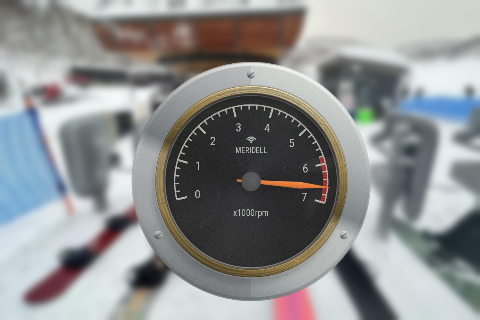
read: **6600** rpm
